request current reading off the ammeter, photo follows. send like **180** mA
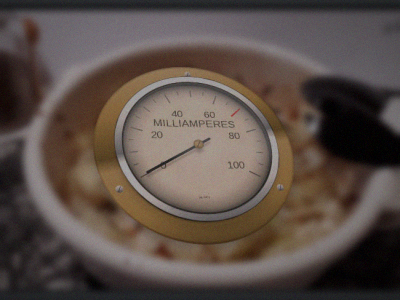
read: **0** mA
